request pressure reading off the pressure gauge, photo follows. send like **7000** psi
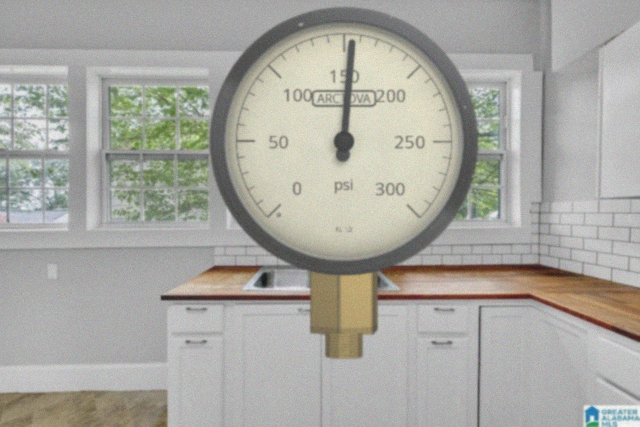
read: **155** psi
